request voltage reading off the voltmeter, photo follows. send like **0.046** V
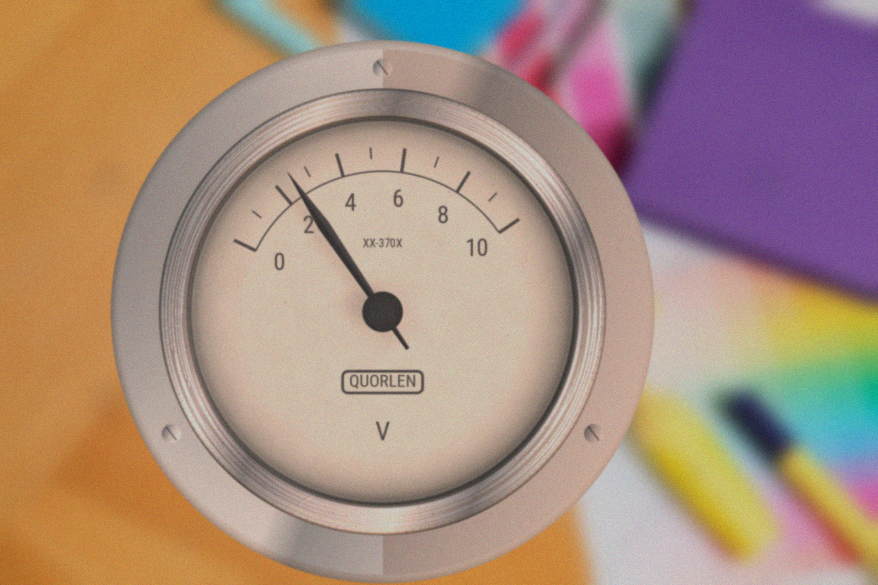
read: **2.5** V
